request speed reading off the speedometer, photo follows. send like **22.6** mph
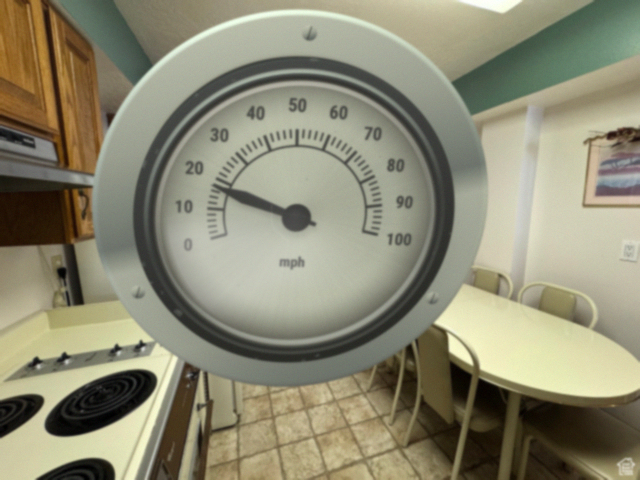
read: **18** mph
